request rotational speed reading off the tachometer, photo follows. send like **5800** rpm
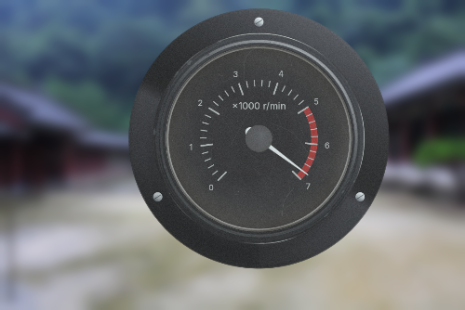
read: **6800** rpm
